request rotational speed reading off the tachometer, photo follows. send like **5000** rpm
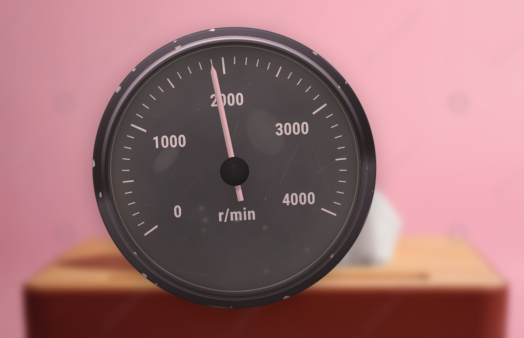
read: **1900** rpm
